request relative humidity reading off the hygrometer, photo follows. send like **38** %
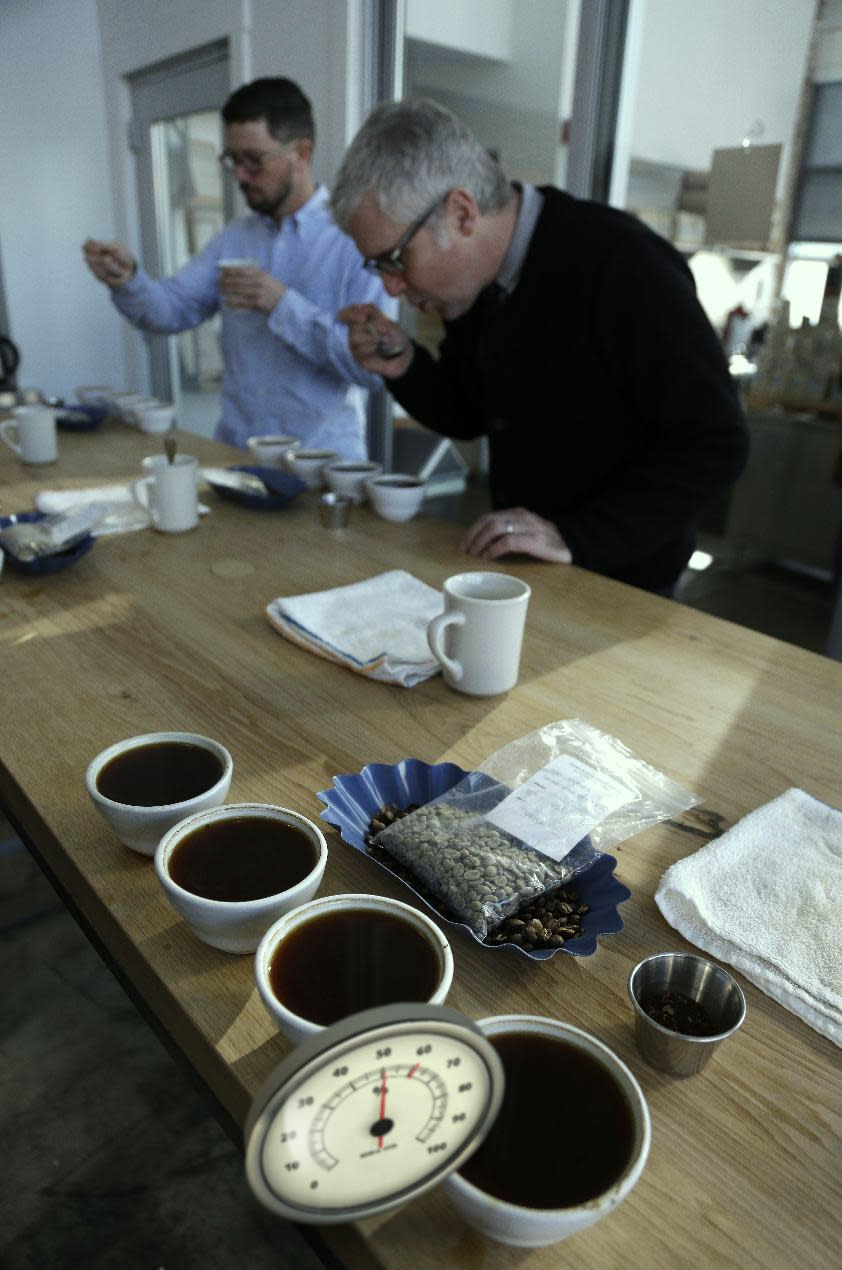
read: **50** %
